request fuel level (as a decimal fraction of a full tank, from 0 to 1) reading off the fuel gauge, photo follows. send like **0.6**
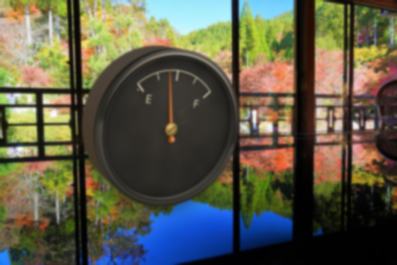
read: **0.375**
